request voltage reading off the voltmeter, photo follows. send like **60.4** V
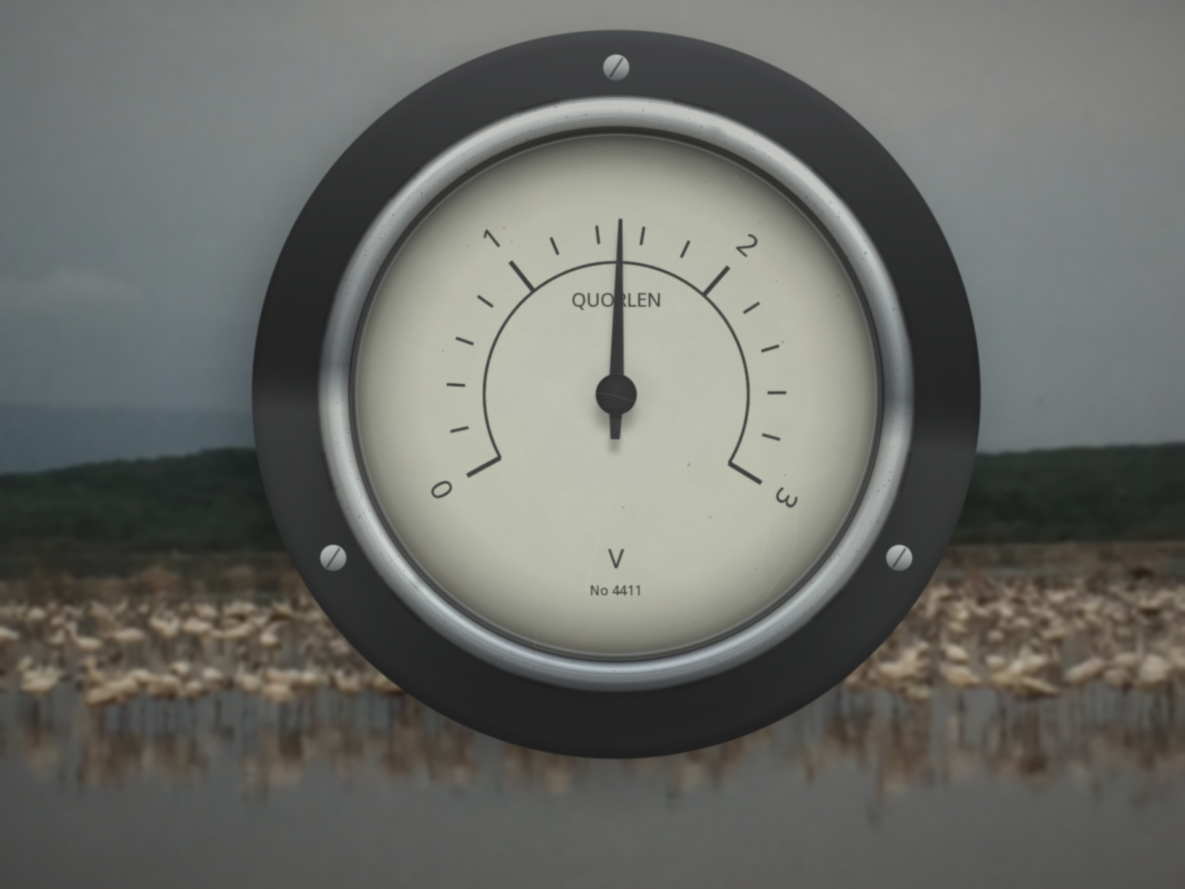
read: **1.5** V
